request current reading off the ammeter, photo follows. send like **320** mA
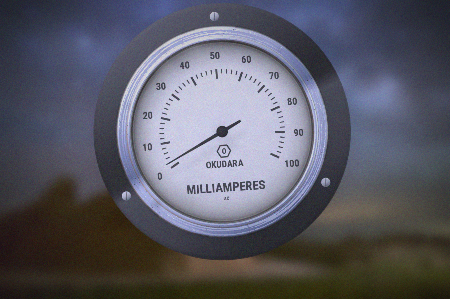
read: **2** mA
